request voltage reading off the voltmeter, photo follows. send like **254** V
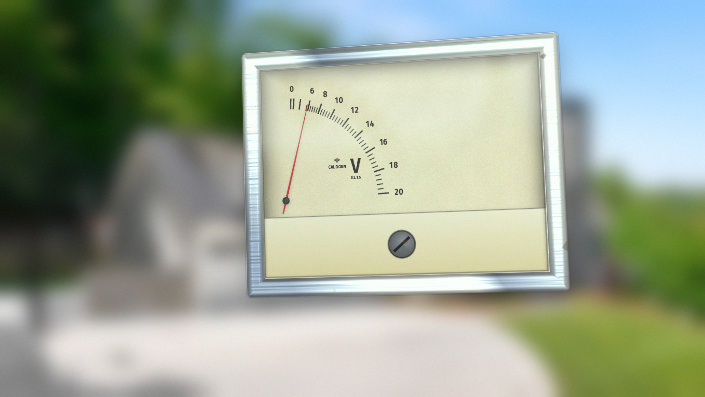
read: **6** V
